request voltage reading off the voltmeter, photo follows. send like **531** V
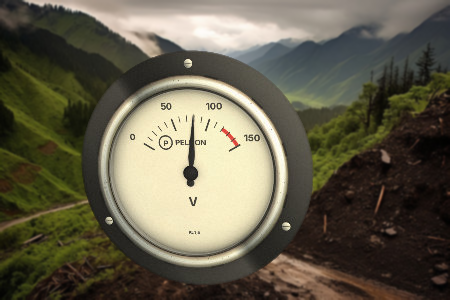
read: **80** V
